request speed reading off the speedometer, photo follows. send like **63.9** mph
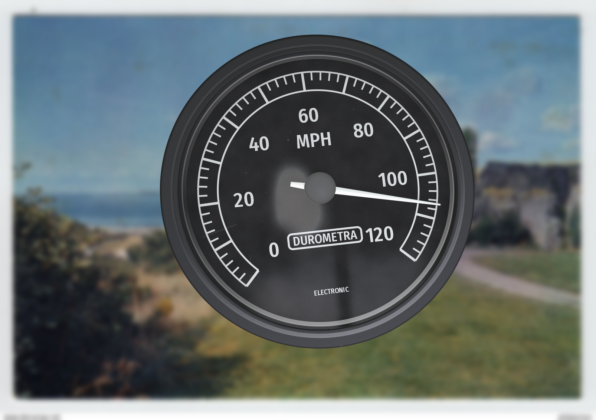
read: **107** mph
